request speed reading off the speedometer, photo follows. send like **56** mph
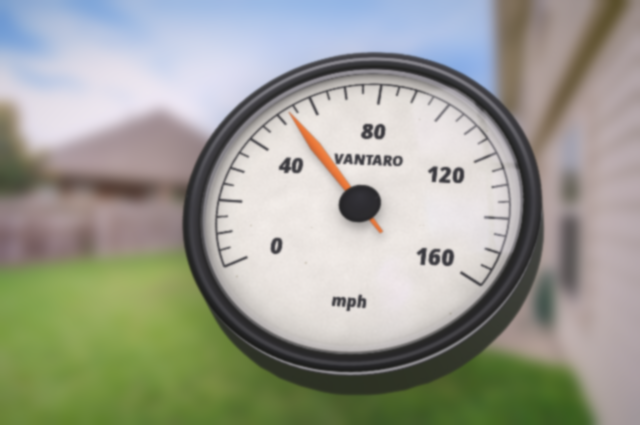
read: **52.5** mph
